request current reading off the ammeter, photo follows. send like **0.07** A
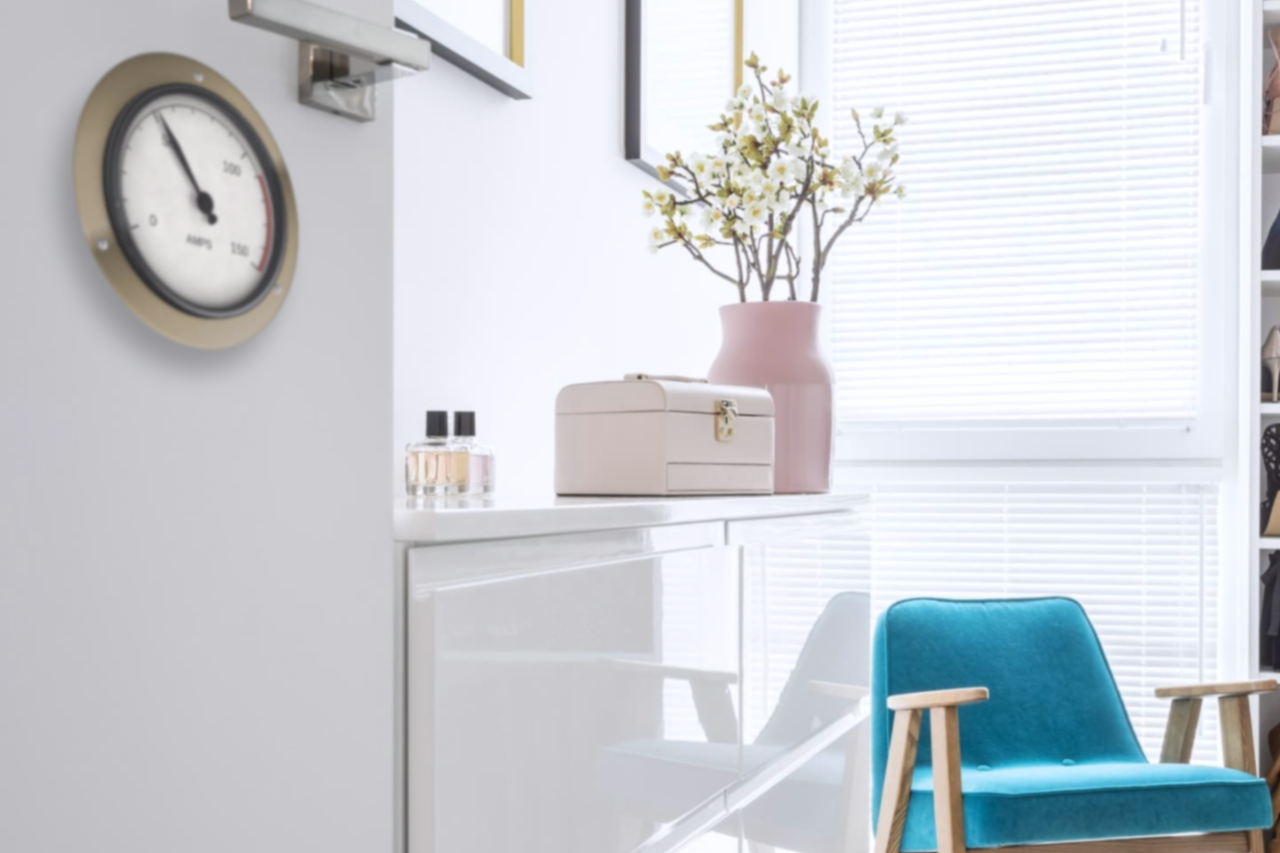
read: **50** A
